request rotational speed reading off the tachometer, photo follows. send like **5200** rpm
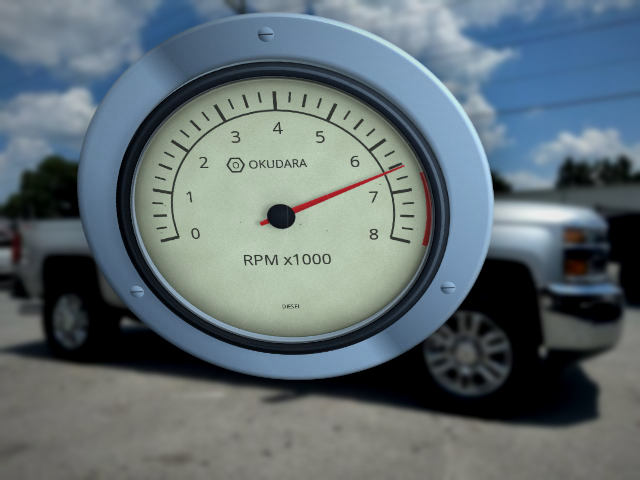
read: **6500** rpm
